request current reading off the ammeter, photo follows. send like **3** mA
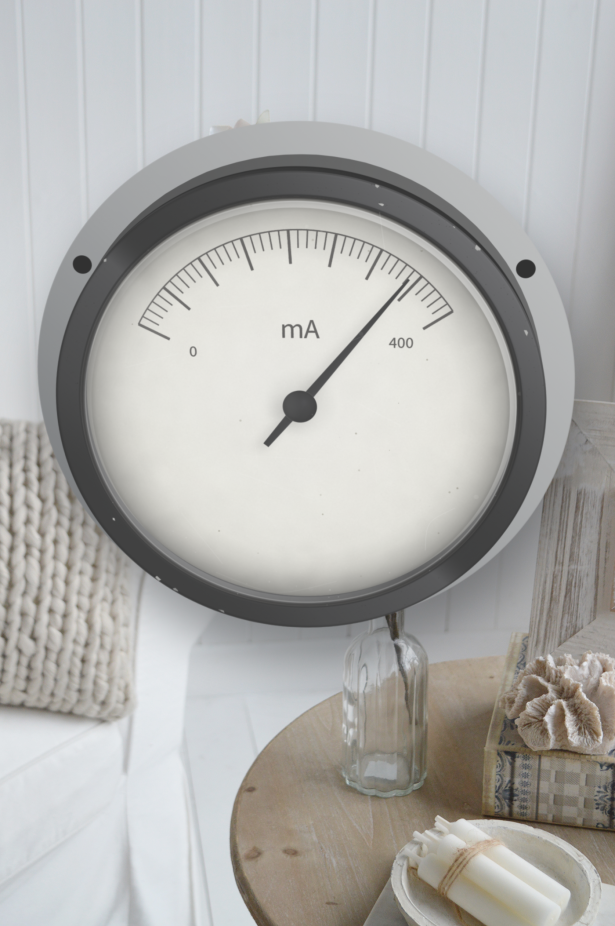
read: **340** mA
